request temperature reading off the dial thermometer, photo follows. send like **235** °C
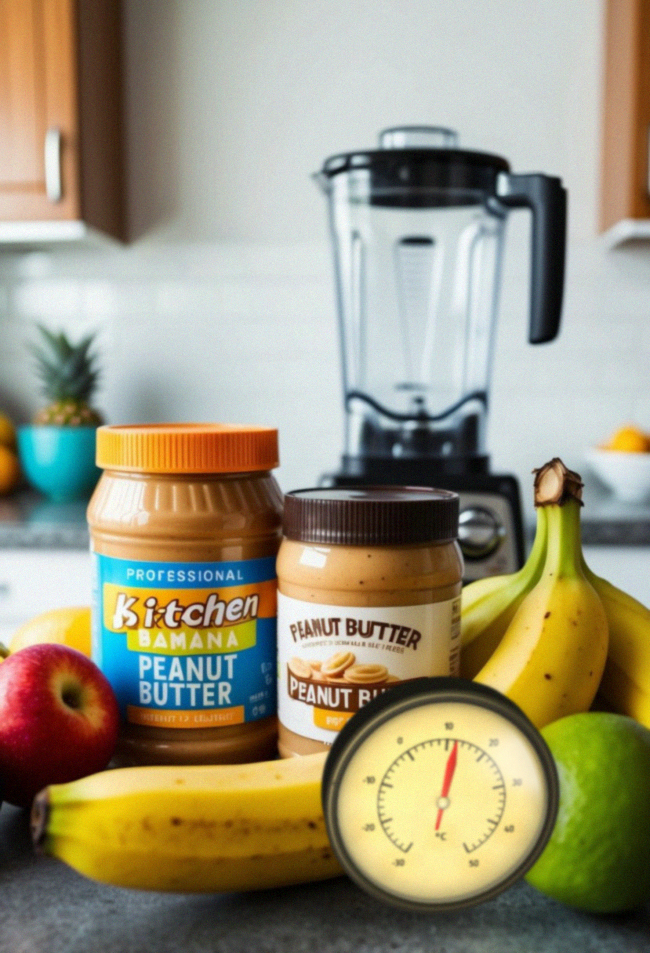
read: **12** °C
